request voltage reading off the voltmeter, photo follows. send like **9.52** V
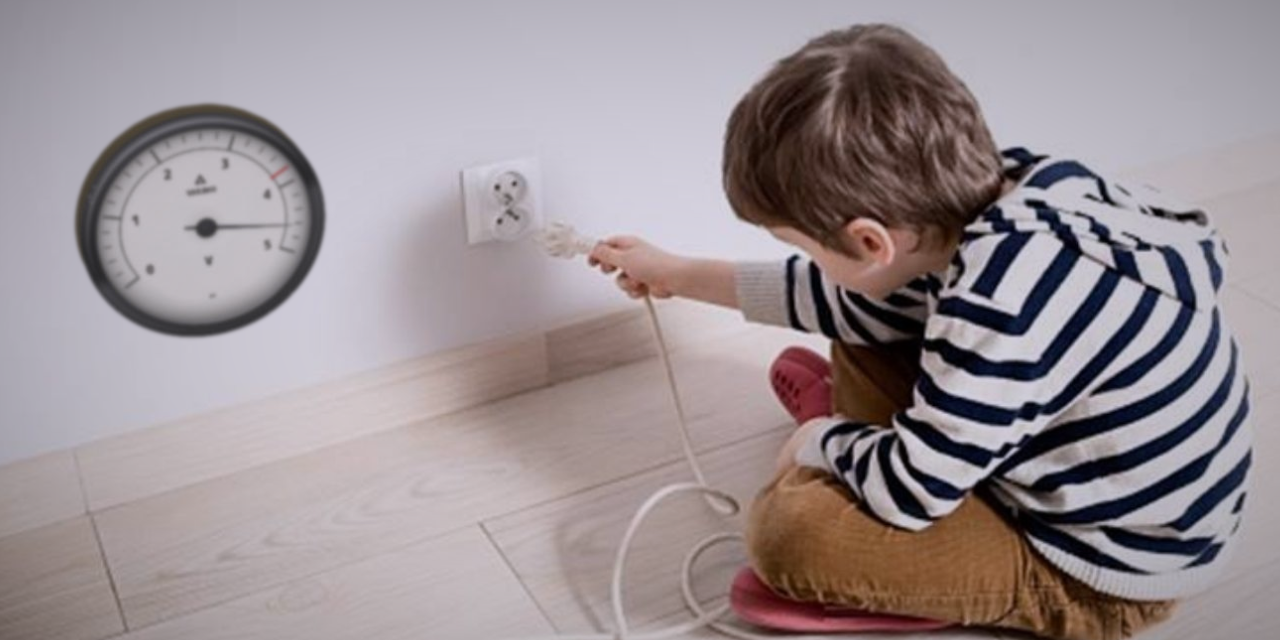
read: **4.6** V
